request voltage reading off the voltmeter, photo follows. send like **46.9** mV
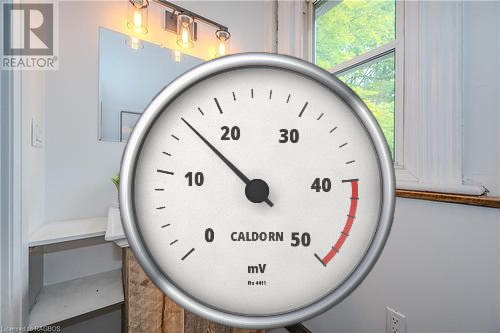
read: **16** mV
